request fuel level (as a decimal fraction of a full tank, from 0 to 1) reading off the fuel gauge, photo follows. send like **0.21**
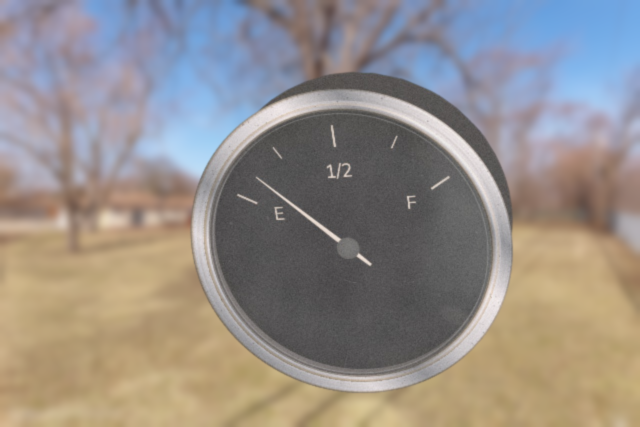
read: **0.125**
